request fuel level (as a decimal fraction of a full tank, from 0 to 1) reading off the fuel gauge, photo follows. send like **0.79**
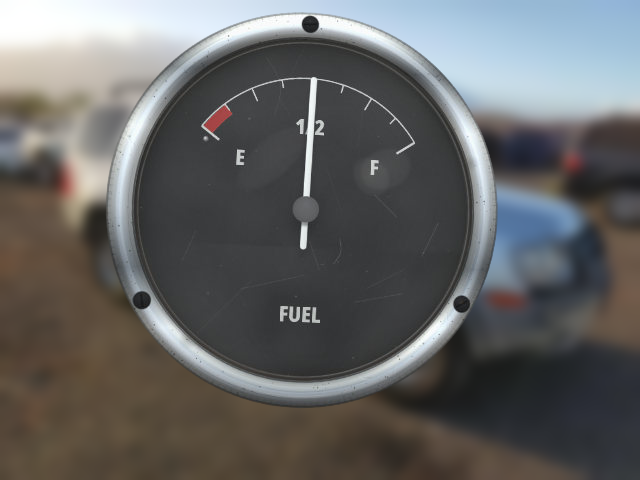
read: **0.5**
